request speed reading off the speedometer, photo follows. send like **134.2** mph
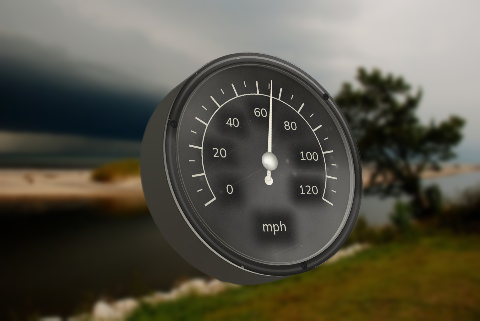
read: **65** mph
